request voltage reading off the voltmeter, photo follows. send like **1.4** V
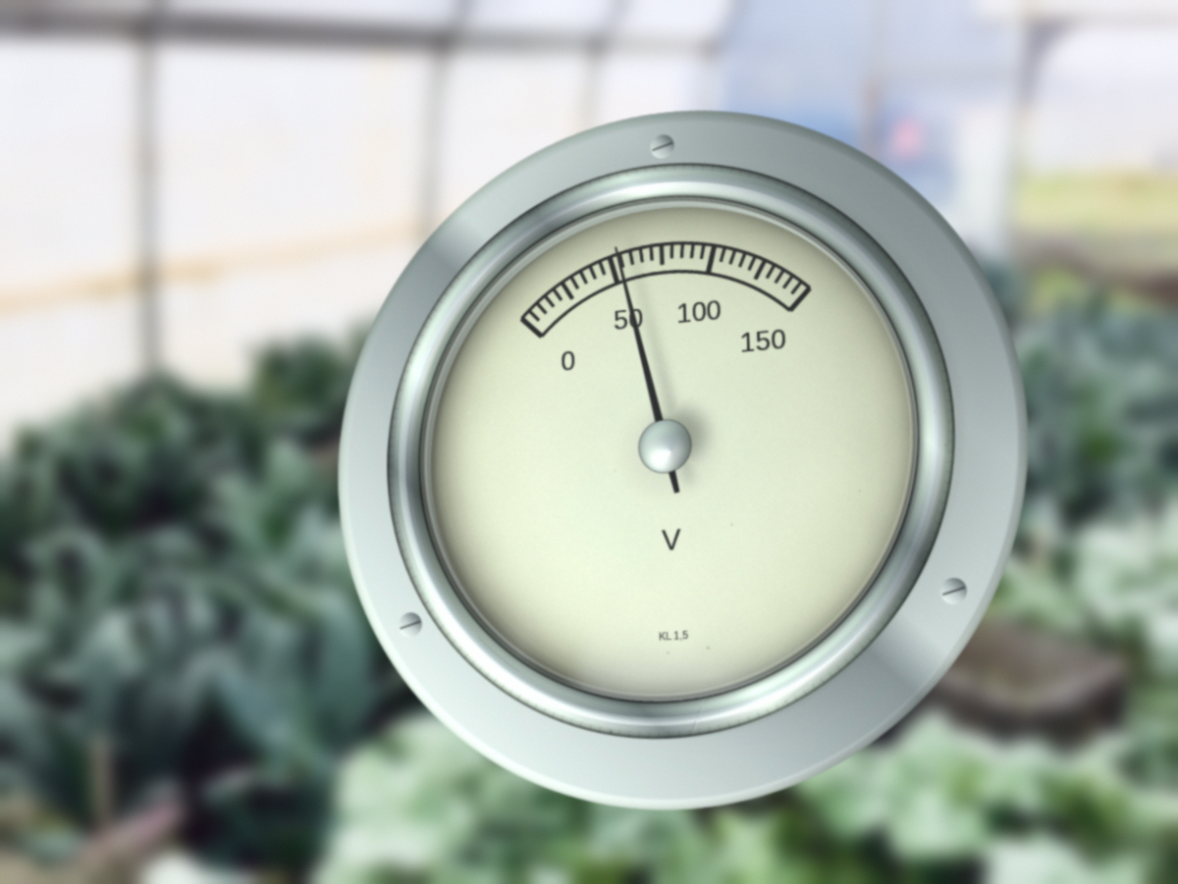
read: **55** V
